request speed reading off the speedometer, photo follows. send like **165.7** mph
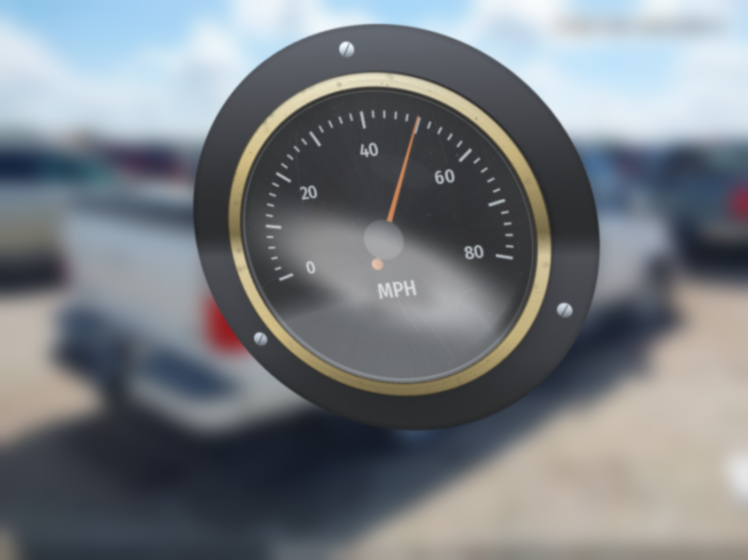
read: **50** mph
